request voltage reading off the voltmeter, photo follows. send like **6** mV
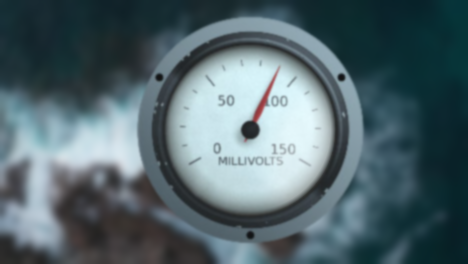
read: **90** mV
